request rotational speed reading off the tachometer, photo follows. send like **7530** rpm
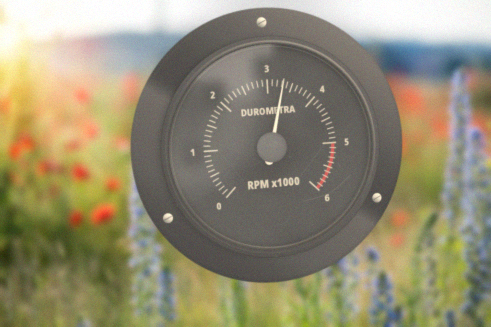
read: **3300** rpm
